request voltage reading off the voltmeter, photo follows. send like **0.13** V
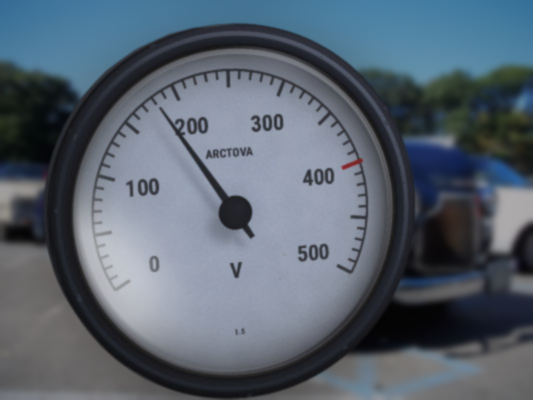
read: **180** V
